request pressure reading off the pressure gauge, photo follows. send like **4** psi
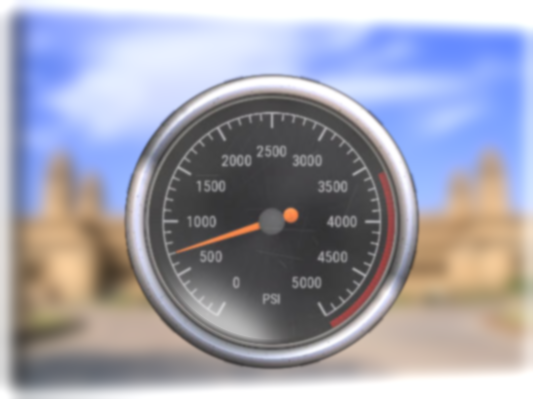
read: **700** psi
